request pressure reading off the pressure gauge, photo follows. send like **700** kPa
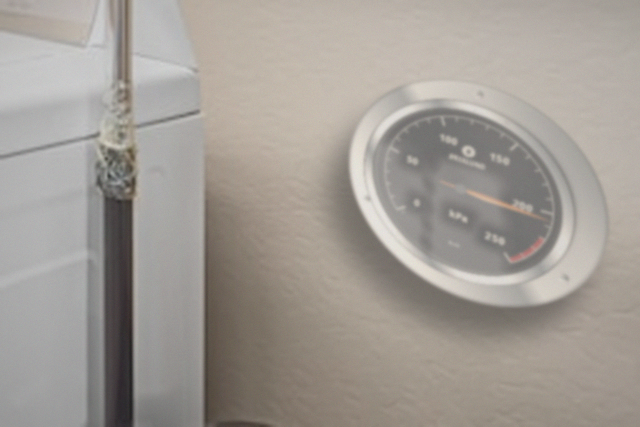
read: **205** kPa
